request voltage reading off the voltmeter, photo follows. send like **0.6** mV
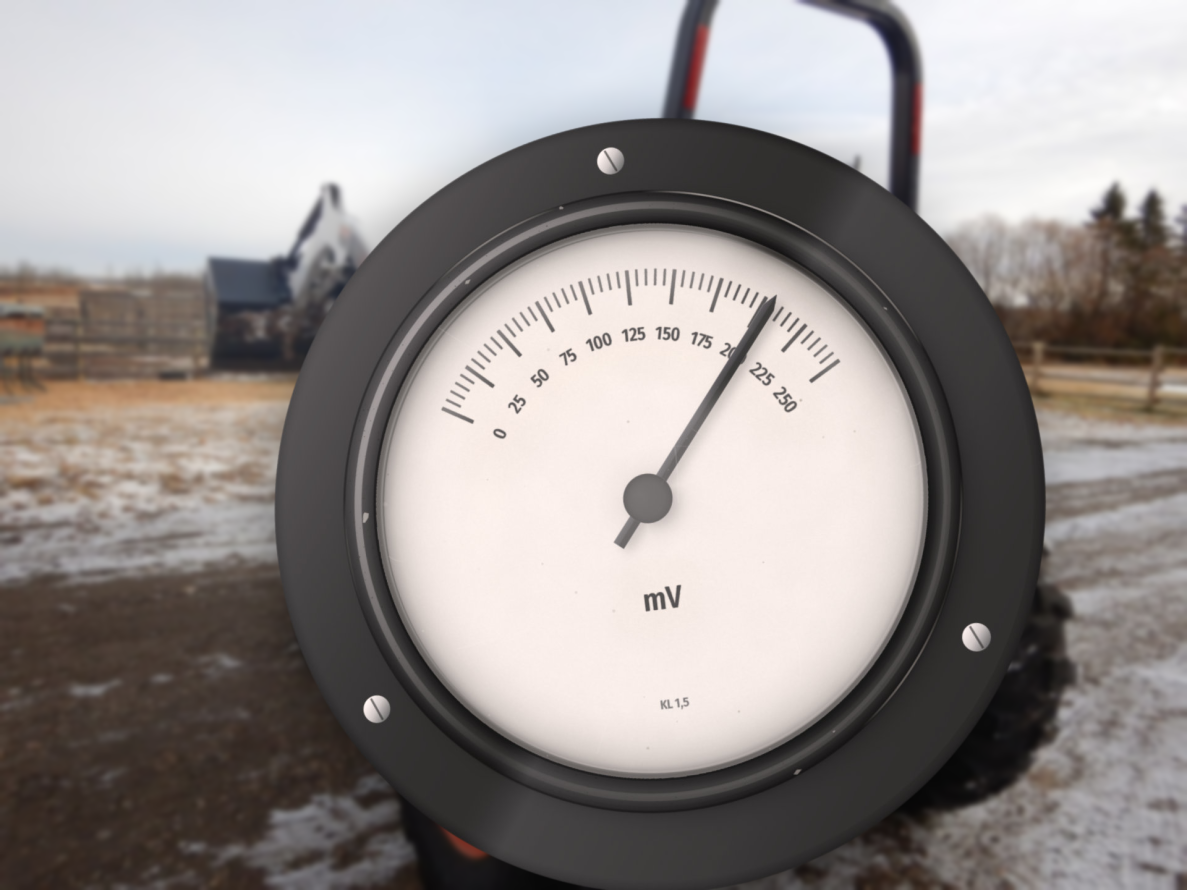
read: **205** mV
